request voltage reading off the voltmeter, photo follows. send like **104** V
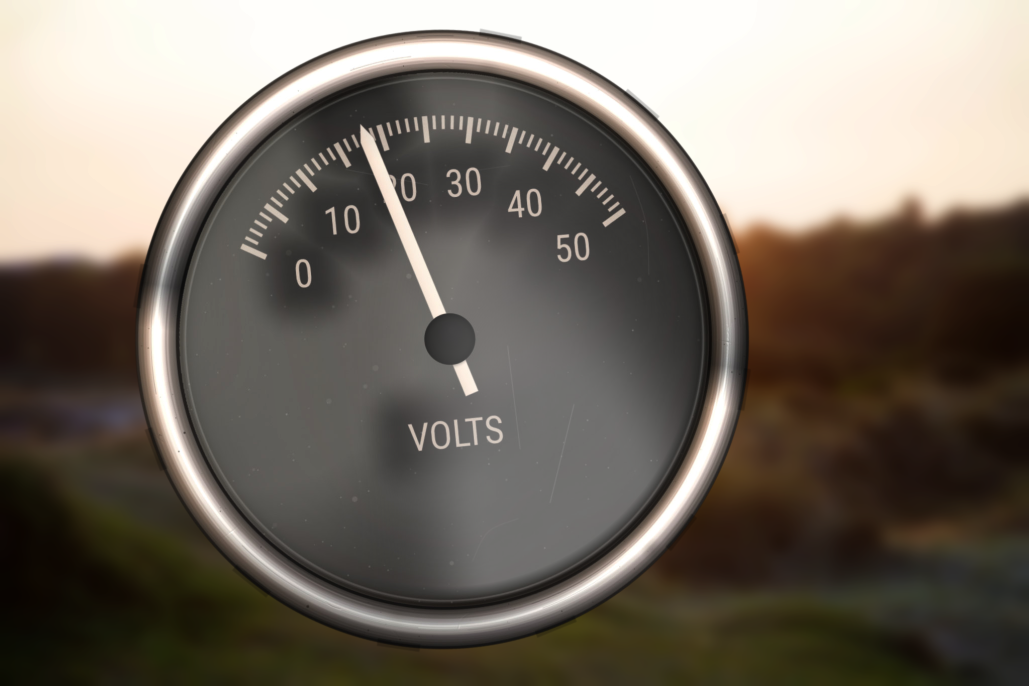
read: **18** V
